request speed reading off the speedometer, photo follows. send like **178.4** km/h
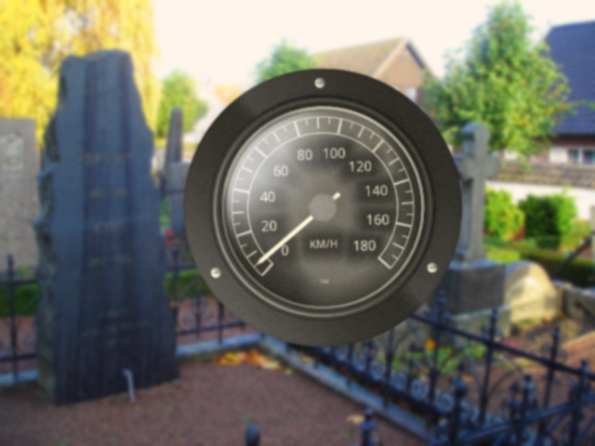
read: **5** km/h
